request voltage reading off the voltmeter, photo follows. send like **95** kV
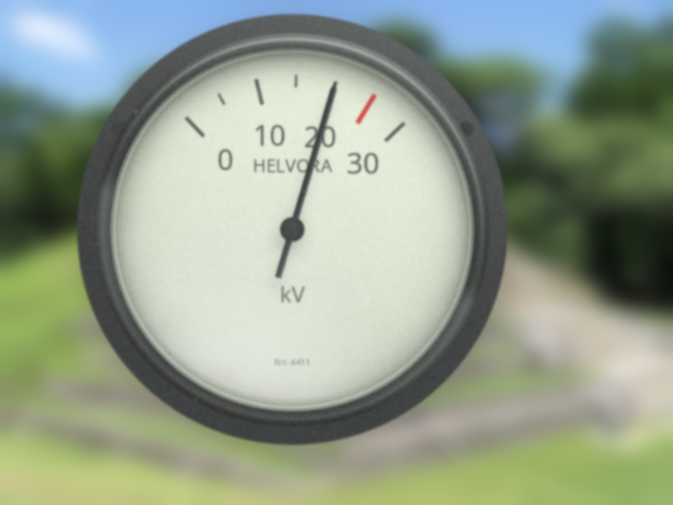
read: **20** kV
